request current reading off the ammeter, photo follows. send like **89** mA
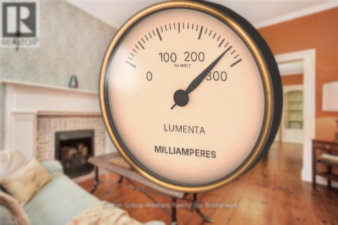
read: **270** mA
